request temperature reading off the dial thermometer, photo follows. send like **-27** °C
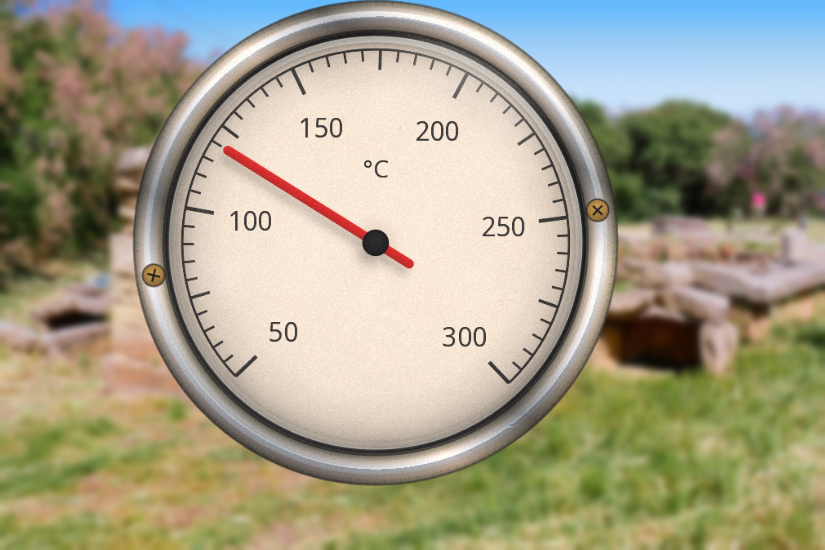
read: **120** °C
